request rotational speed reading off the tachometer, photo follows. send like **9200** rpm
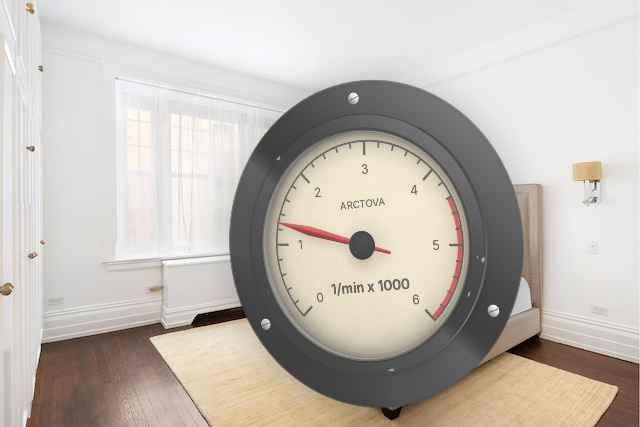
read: **1300** rpm
